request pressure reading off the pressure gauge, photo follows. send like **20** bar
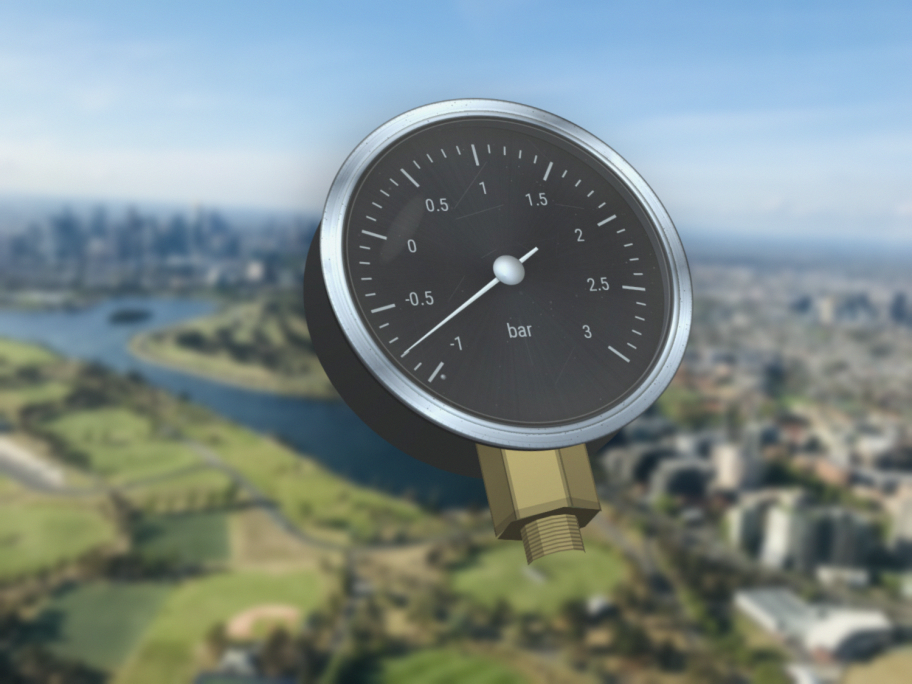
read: **-0.8** bar
